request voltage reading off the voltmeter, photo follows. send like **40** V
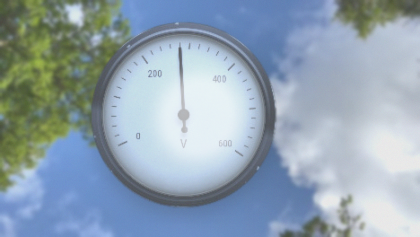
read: **280** V
